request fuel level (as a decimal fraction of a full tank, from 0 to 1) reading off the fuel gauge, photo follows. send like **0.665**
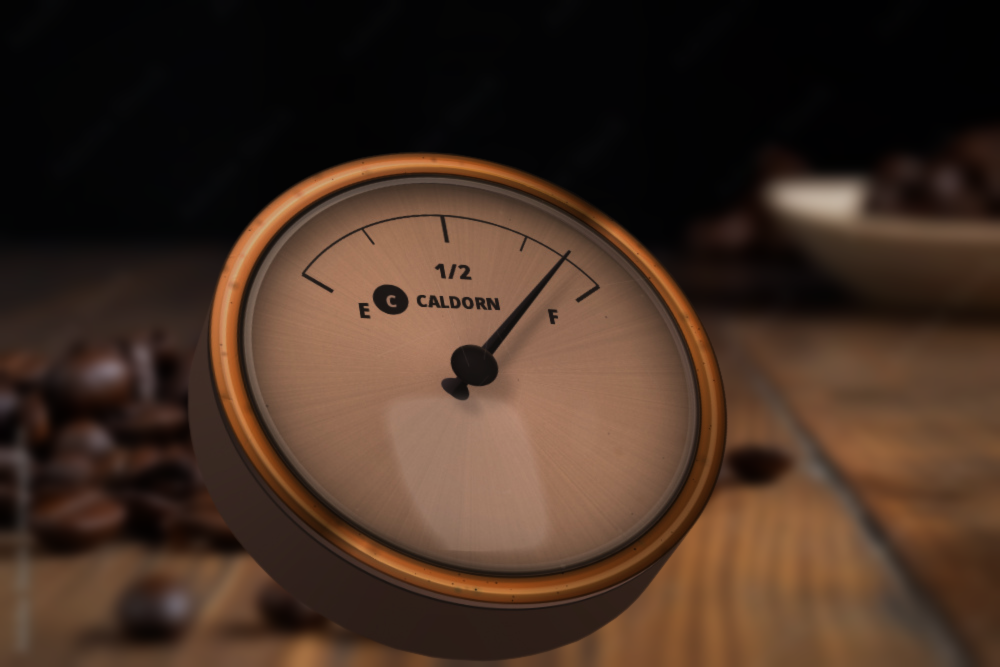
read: **0.875**
